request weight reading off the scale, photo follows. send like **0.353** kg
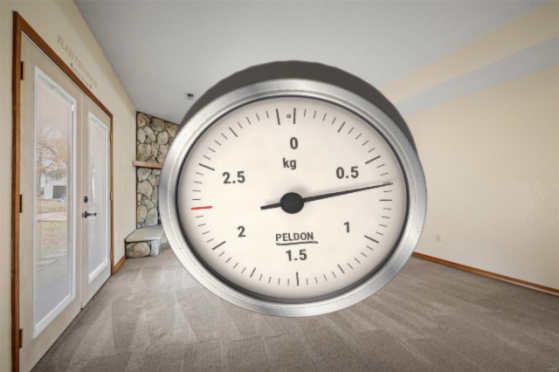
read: **0.65** kg
